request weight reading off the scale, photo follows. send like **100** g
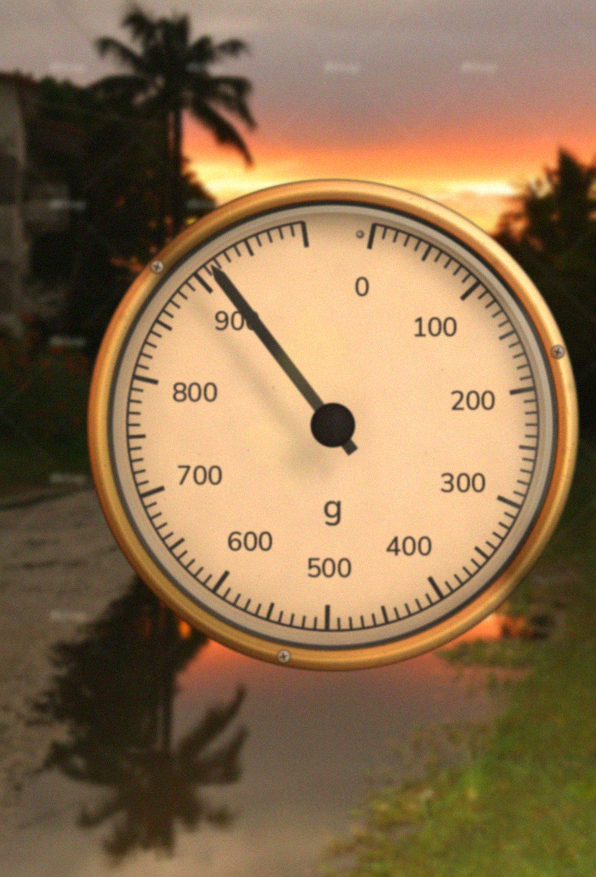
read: **915** g
